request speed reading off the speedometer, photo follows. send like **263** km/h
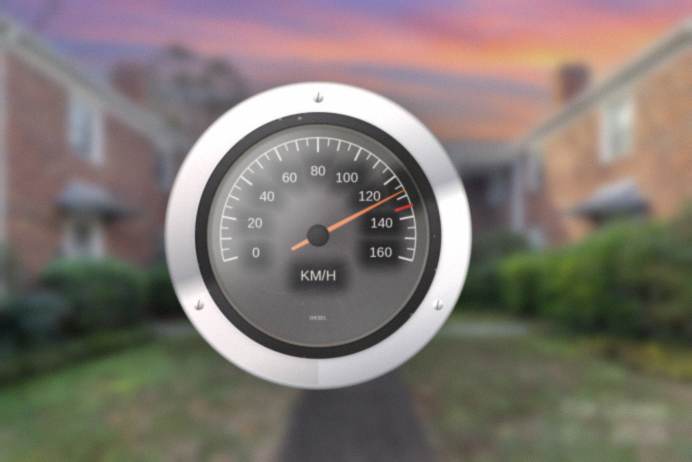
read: **127.5** km/h
